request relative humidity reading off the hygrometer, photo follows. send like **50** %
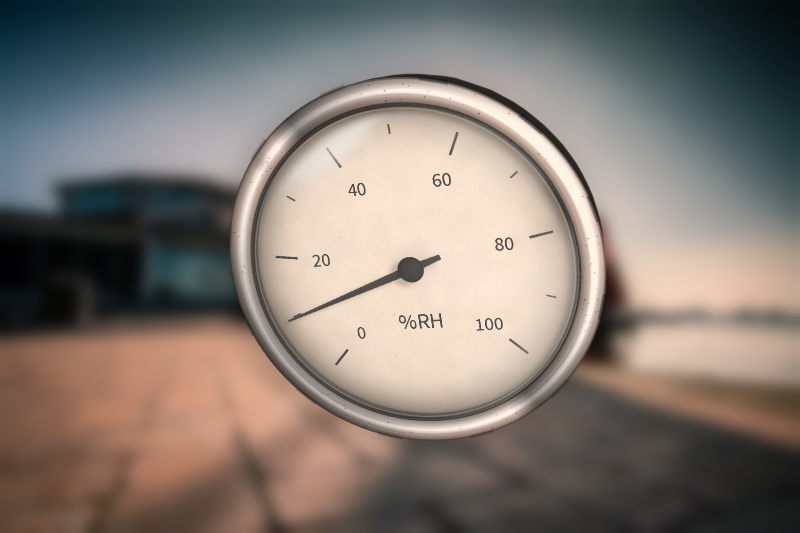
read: **10** %
